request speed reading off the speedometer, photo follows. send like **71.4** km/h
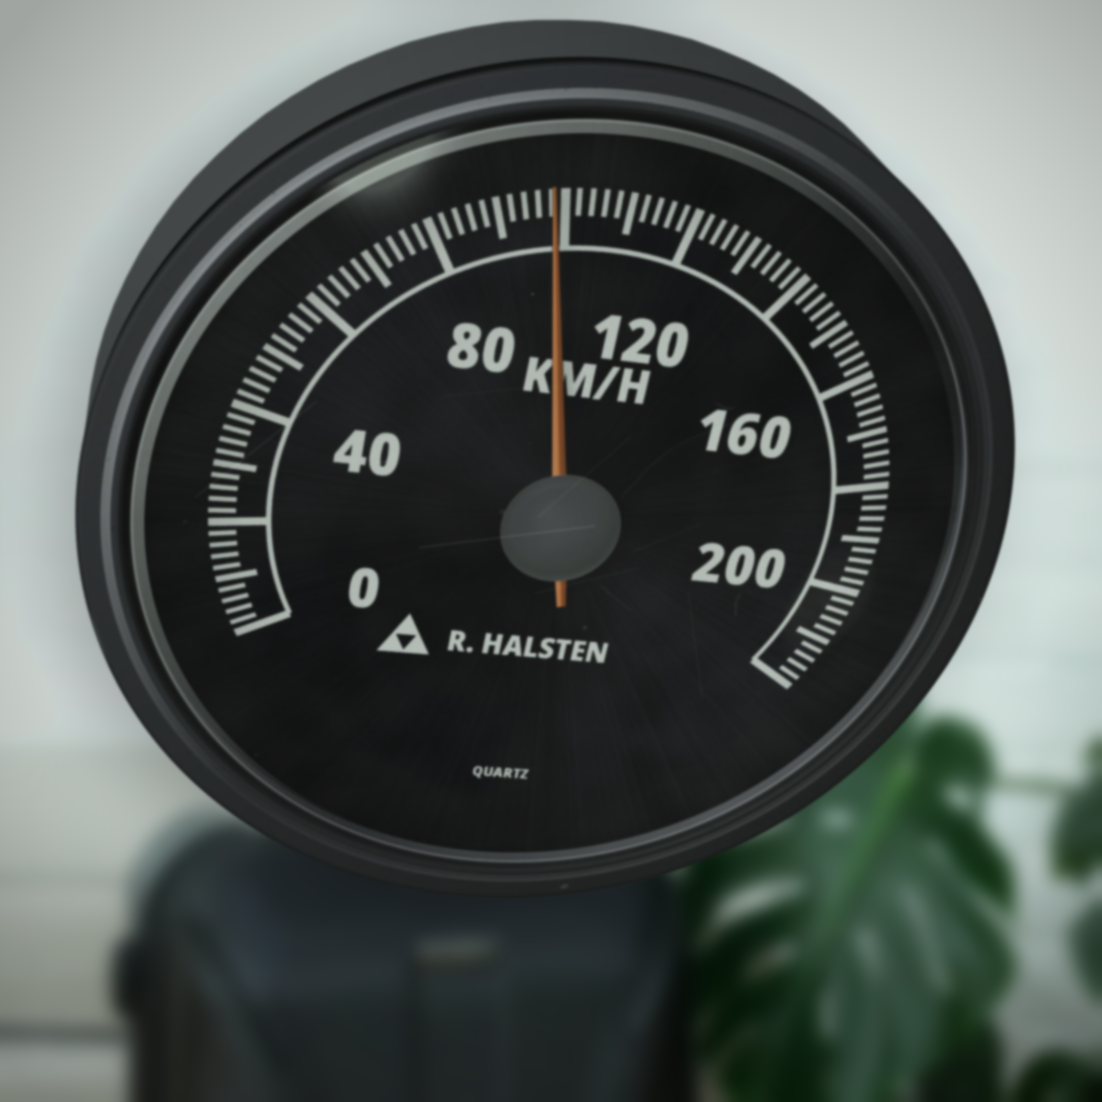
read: **98** km/h
